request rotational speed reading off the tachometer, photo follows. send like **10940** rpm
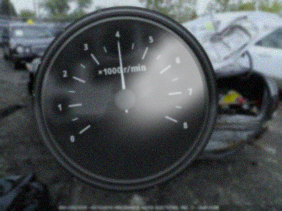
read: **4000** rpm
